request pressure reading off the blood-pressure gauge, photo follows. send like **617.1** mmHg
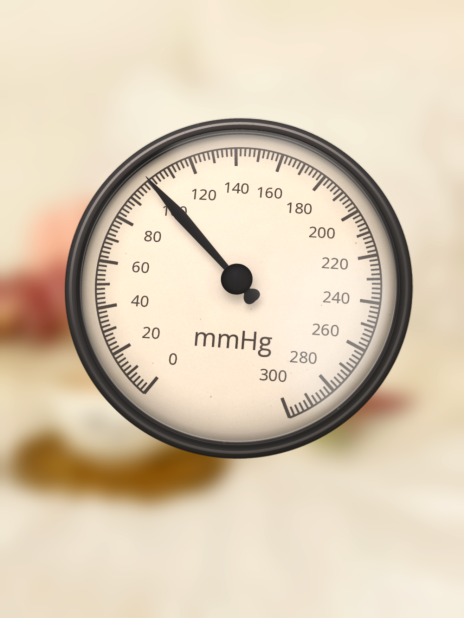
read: **100** mmHg
